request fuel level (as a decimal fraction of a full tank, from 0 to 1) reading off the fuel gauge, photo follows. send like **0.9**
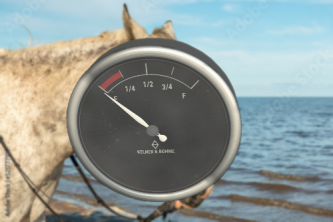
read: **0**
